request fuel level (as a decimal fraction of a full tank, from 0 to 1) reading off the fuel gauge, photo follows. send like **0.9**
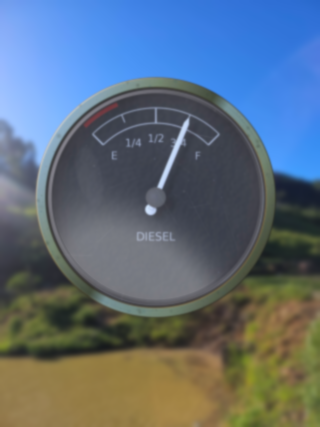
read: **0.75**
